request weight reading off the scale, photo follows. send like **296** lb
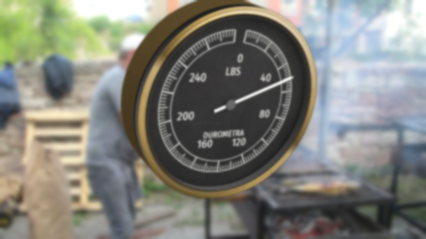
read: **50** lb
